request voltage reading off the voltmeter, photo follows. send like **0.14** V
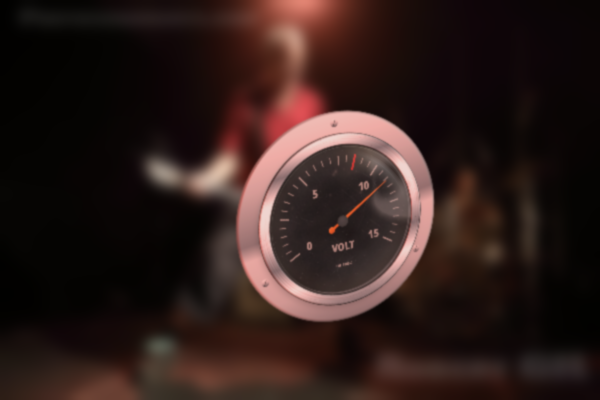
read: **11** V
